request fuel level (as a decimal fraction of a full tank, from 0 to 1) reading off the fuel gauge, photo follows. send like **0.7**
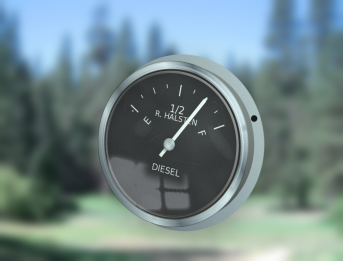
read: **0.75**
